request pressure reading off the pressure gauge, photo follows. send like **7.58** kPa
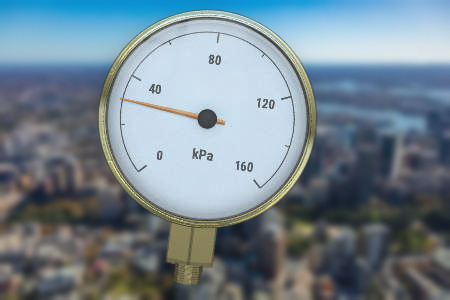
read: **30** kPa
